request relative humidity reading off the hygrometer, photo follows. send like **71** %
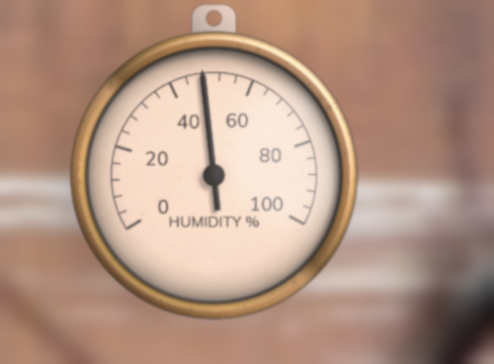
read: **48** %
